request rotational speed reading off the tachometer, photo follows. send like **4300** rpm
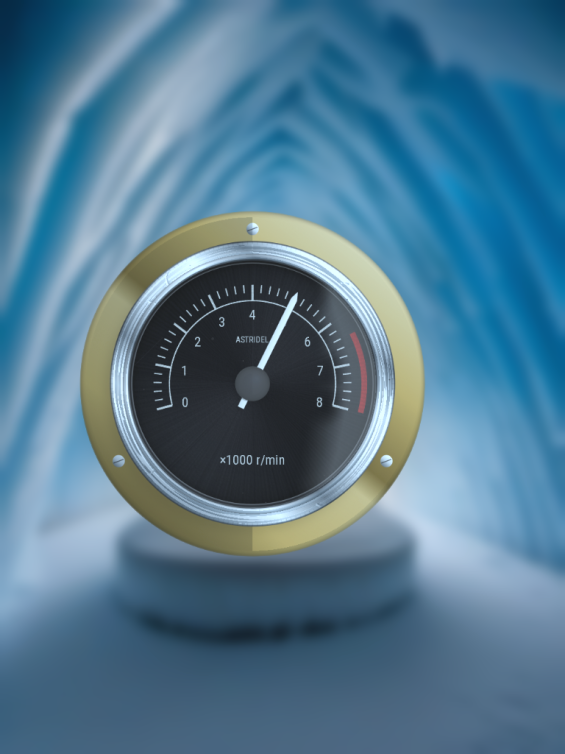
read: **5000** rpm
